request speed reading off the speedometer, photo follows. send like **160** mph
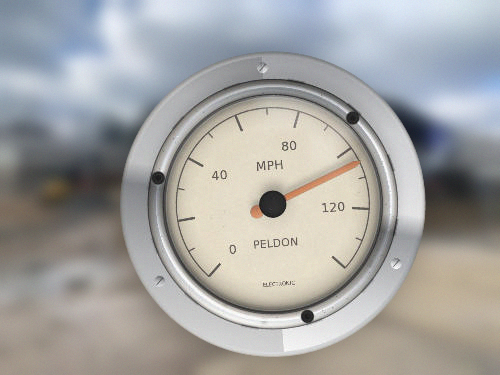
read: **105** mph
